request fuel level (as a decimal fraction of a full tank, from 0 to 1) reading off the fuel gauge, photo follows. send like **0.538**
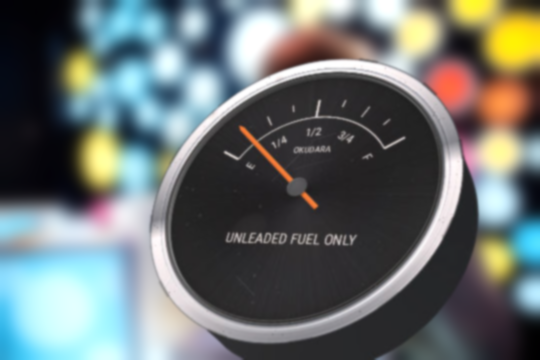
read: **0.125**
